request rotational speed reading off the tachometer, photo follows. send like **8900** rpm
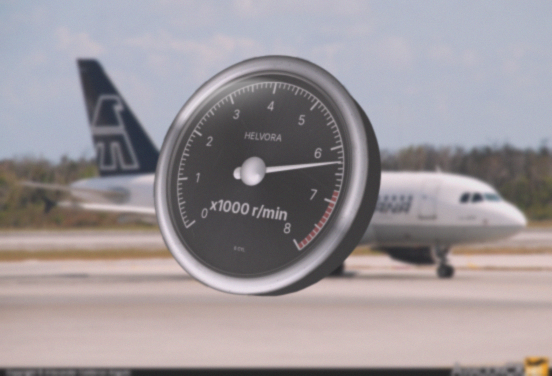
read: **6300** rpm
